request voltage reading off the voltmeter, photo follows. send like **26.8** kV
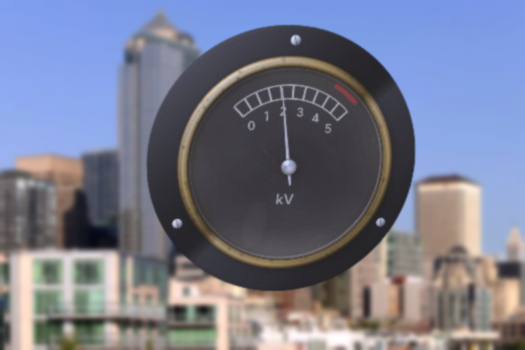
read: **2** kV
